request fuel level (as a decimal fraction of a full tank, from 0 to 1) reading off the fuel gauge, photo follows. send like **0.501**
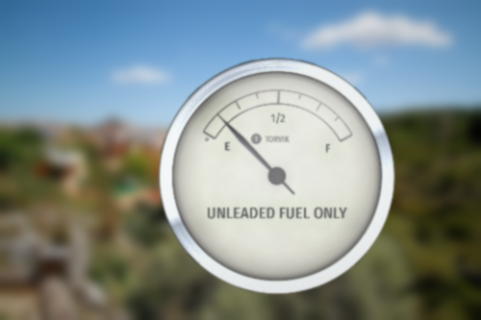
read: **0.125**
